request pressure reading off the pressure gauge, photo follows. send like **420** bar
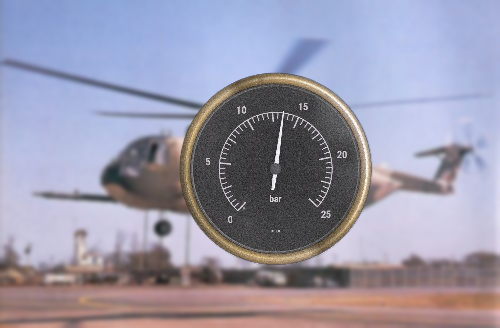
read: **13.5** bar
